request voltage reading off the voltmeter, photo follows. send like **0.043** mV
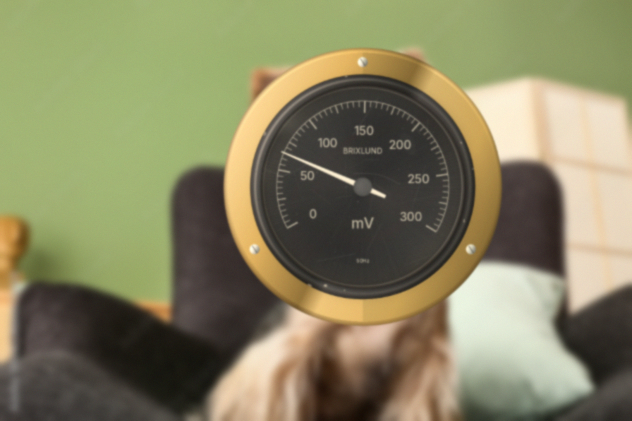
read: **65** mV
